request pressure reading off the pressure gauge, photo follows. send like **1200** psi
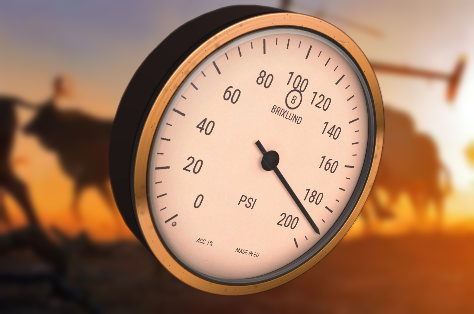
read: **190** psi
